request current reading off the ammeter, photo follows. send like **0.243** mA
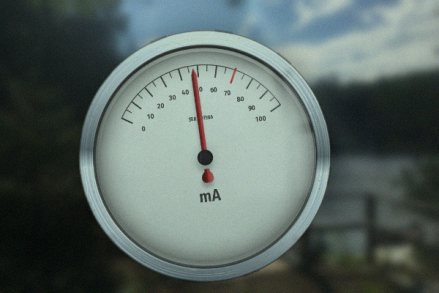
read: **47.5** mA
